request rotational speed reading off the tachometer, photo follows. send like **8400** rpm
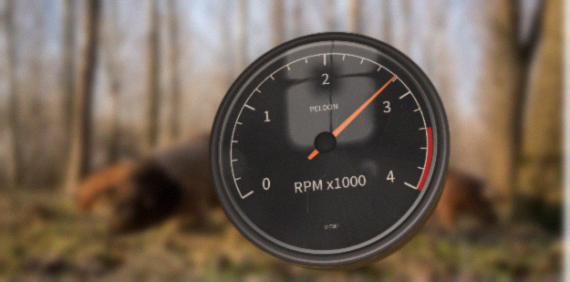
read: **2800** rpm
